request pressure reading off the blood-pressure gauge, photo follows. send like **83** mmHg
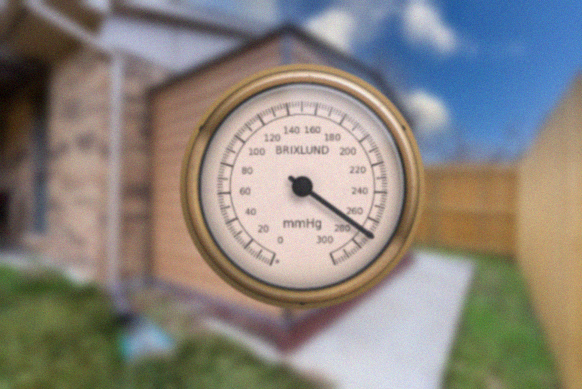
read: **270** mmHg
